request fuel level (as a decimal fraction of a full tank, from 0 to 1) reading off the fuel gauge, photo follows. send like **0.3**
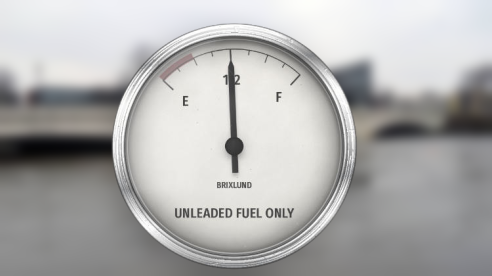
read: **0.5**
